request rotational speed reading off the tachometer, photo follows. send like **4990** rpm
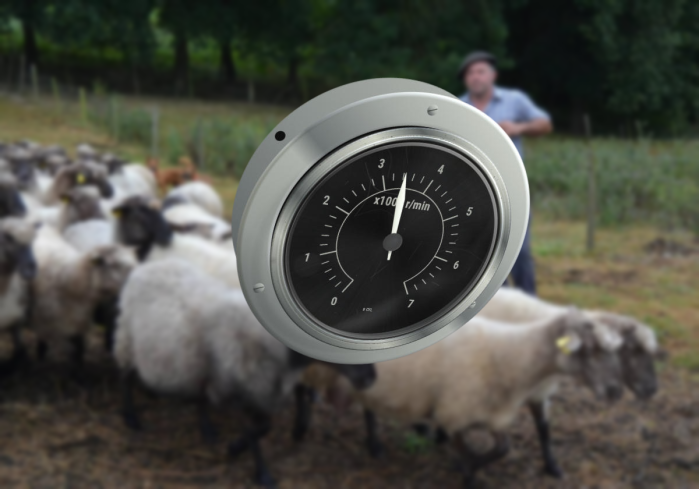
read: **3400** rpm
